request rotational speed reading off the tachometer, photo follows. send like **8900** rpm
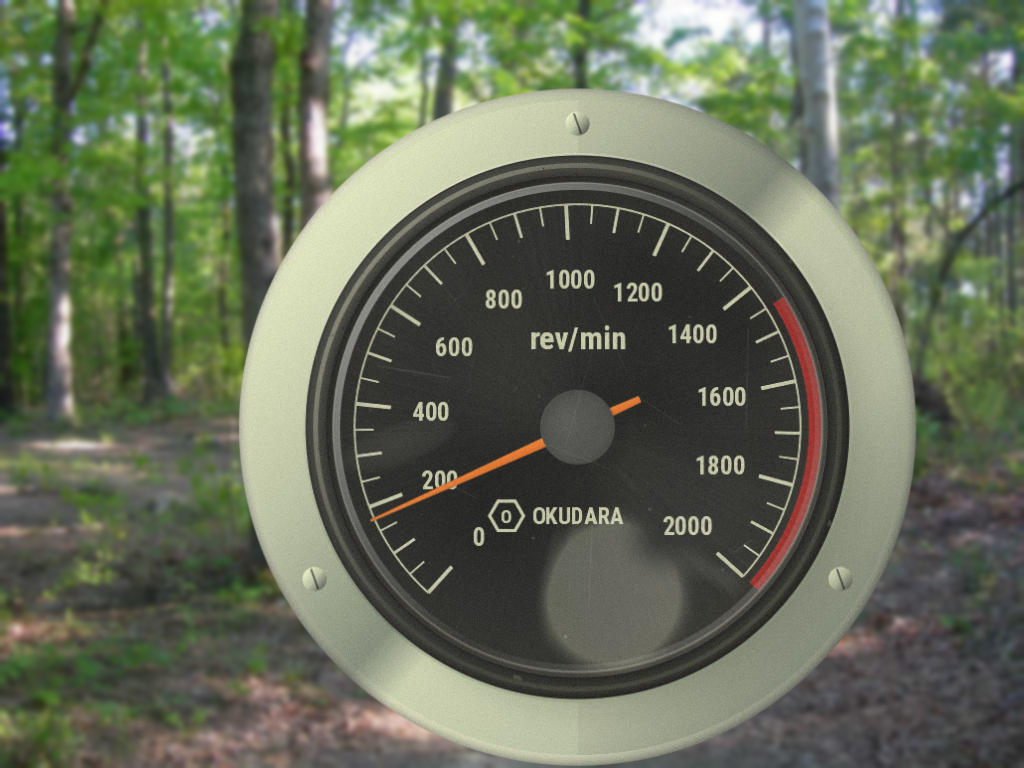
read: **175** rpm
